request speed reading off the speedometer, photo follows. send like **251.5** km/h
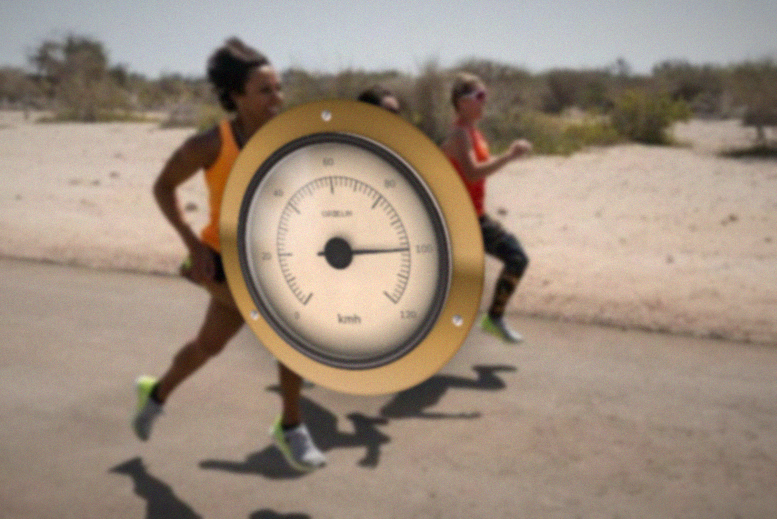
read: **100** km/h
